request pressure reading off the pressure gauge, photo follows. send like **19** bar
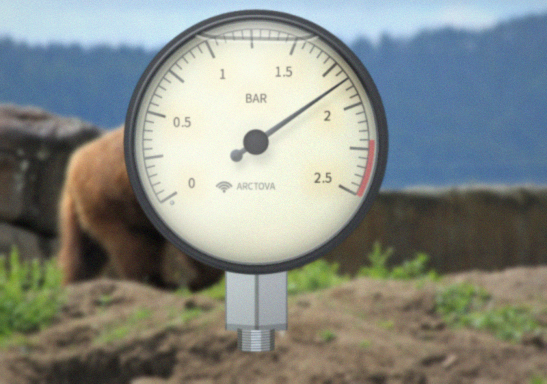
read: **1.85** bar
